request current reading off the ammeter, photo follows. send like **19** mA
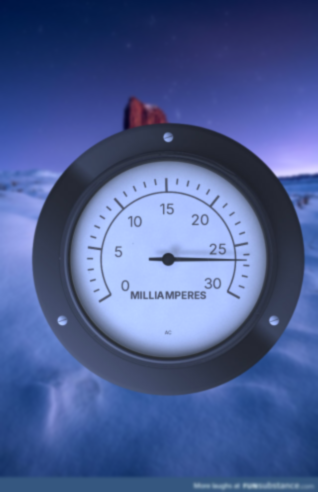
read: **26.5** mA
